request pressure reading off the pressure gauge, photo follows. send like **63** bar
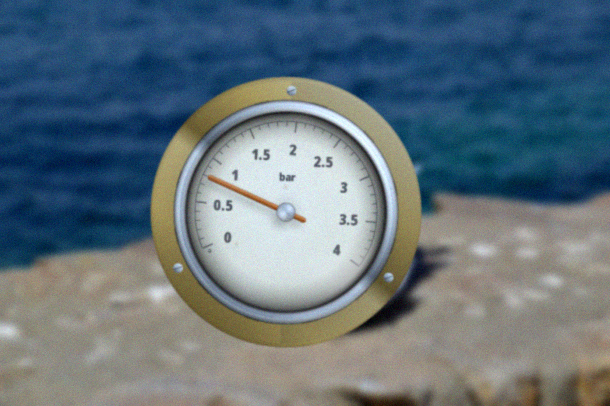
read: **0.8** bar
